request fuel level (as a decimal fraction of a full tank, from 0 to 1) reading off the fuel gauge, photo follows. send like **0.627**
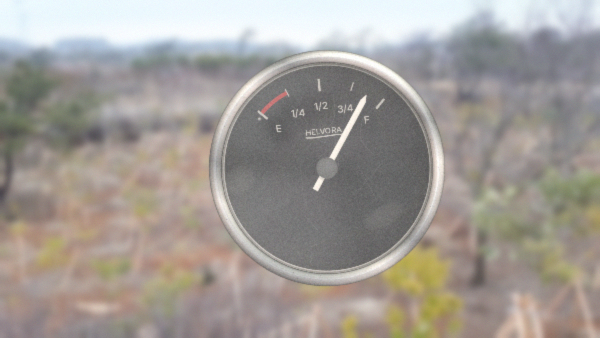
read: **0.875**
